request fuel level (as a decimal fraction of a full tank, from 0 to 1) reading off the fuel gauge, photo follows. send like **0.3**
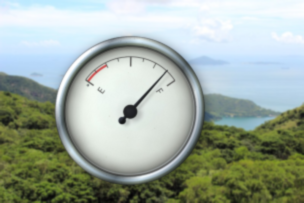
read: **0.875**
